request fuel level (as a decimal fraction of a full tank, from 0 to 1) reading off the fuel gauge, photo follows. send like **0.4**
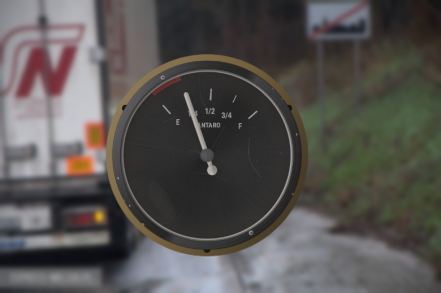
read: **0.25**
